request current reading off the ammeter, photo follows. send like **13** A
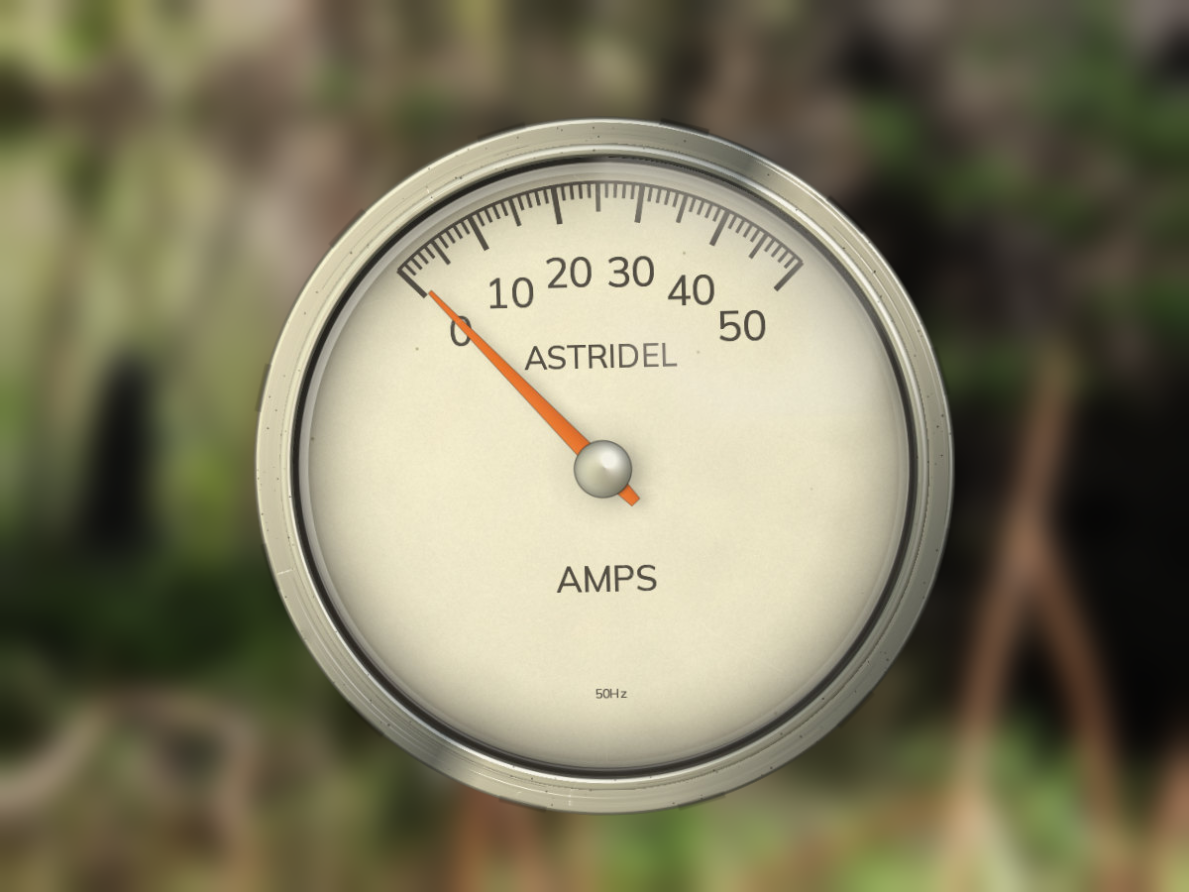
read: **1** A
